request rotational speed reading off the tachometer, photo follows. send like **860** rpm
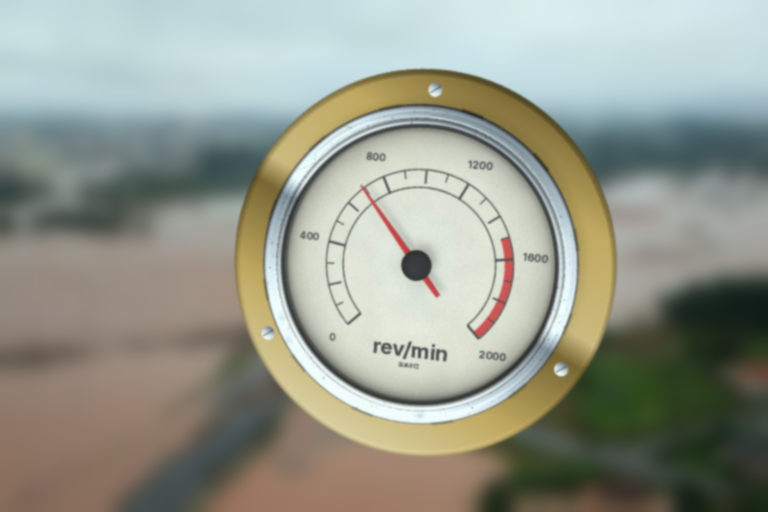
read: **700** rpm
